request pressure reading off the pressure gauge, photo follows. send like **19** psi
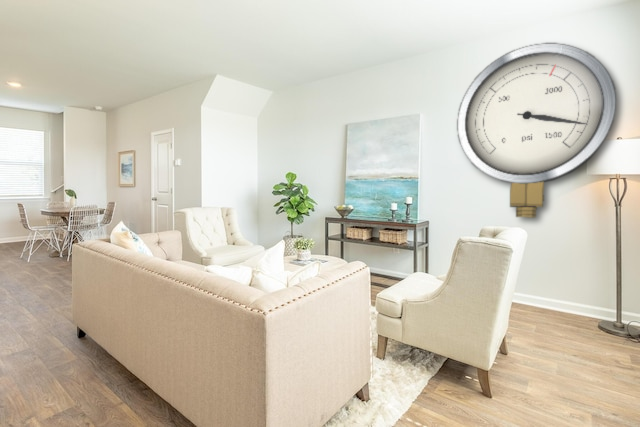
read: **1350** psi
